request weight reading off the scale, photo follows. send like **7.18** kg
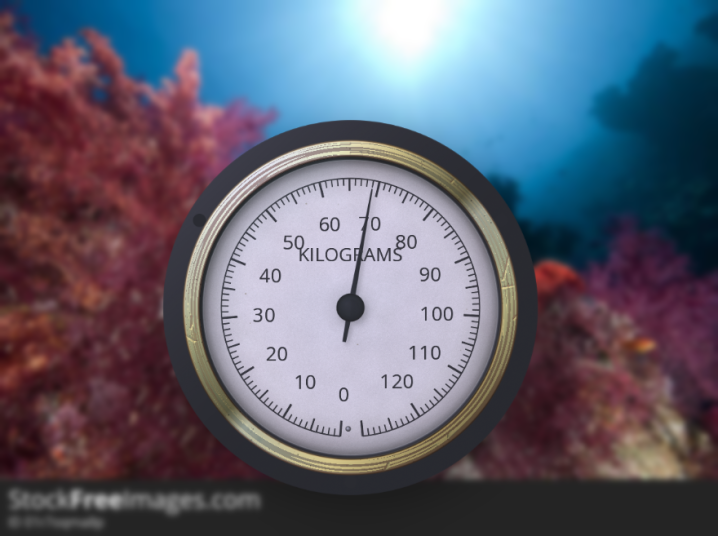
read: **69** kg
